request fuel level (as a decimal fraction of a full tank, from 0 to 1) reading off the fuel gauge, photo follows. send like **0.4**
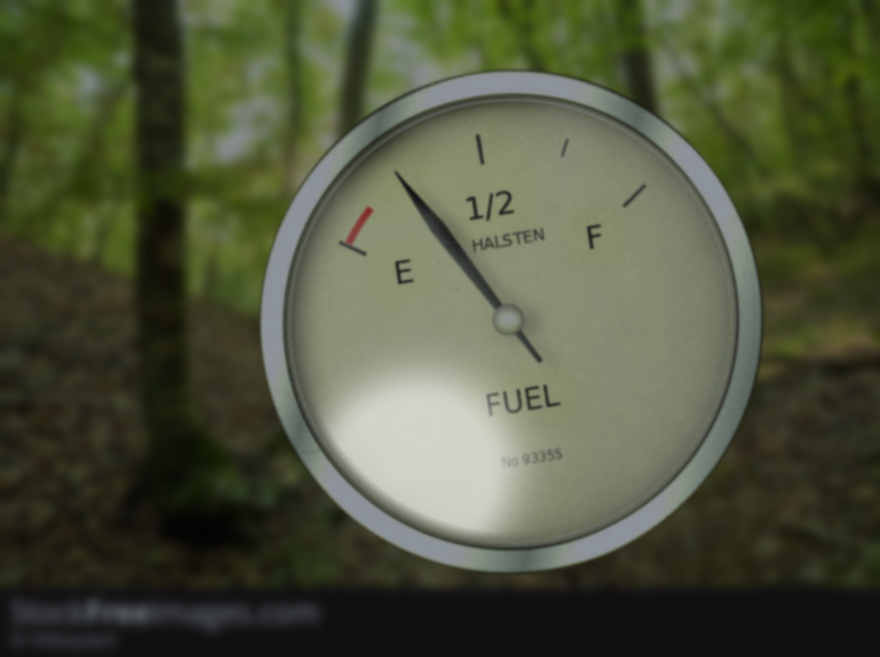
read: **0.25**
